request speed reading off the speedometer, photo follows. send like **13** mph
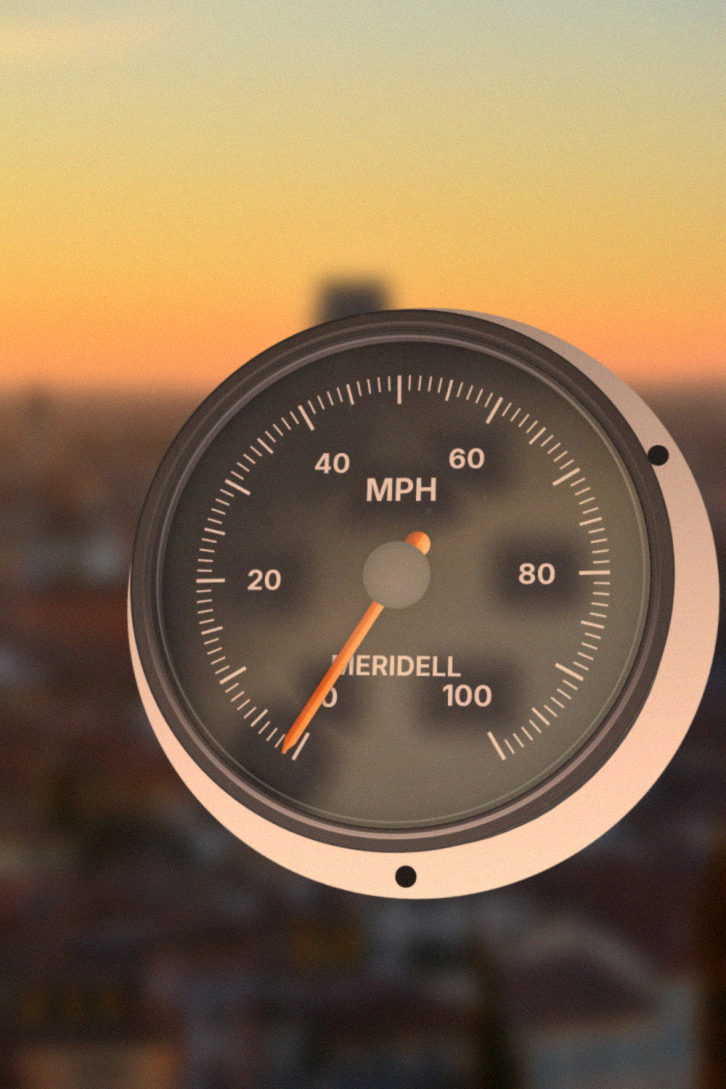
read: **1** mph
